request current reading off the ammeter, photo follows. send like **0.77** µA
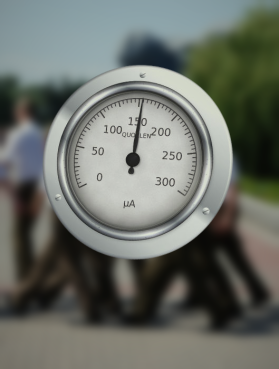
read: **155** µA
